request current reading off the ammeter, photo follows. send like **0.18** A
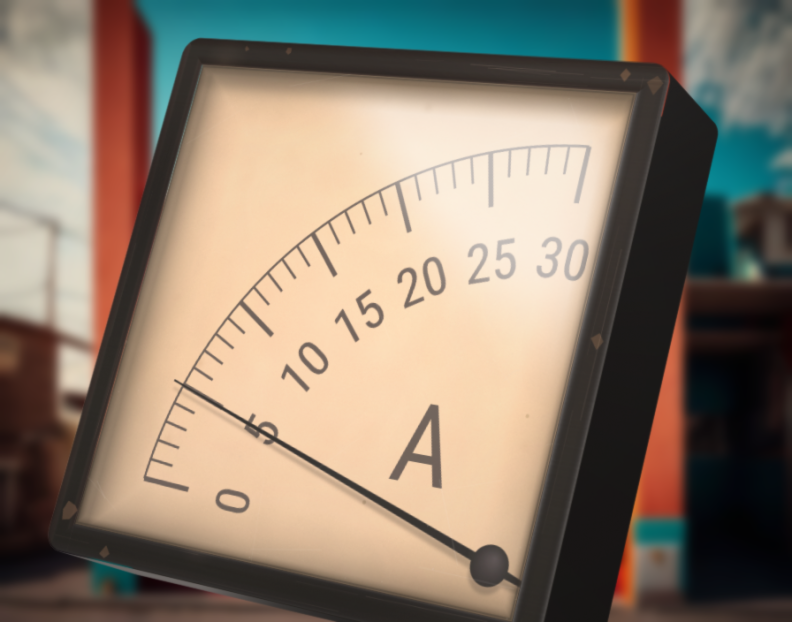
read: **5** A
